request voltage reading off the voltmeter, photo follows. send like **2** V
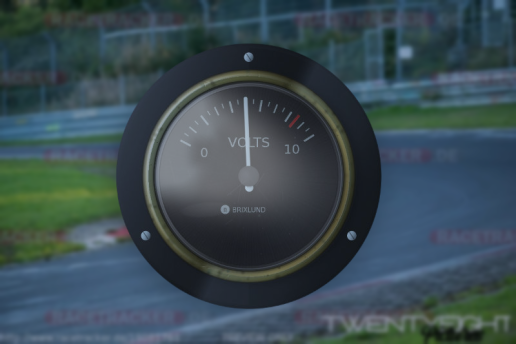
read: **5** V
